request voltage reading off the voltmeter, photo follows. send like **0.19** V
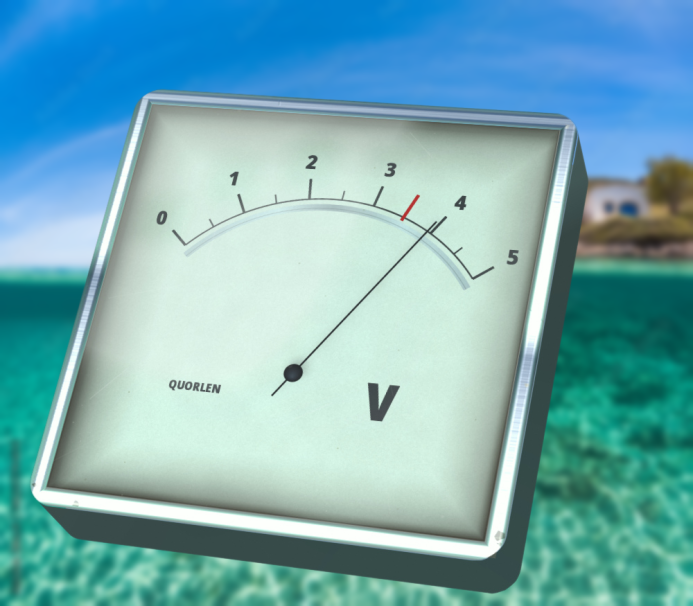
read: **4** V
